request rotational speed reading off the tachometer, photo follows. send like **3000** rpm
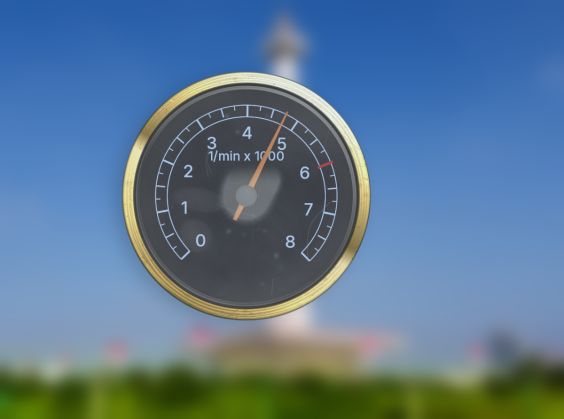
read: **4750** rpm
